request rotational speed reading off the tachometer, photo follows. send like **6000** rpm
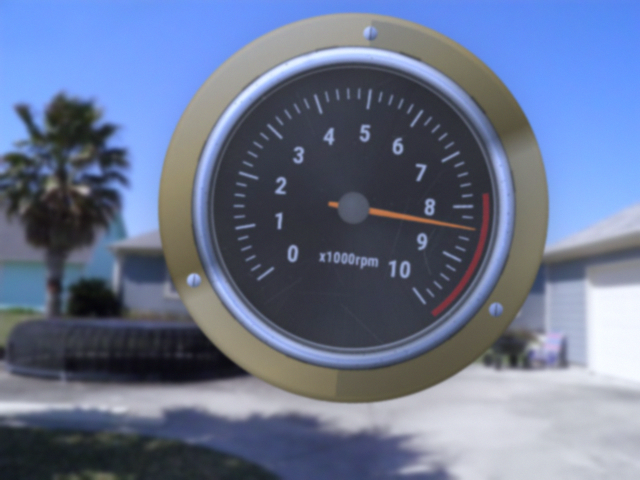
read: **8400** rpm
